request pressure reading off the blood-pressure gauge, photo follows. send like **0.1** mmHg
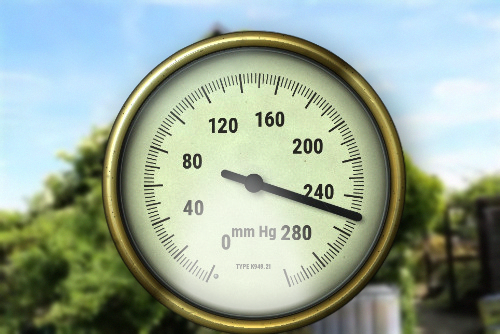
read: **250** mmHg
